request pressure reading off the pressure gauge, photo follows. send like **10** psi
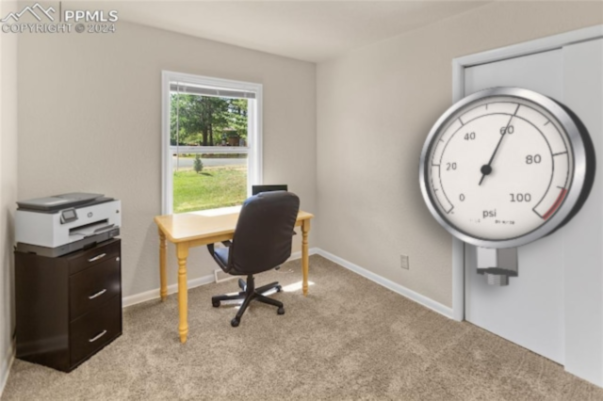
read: **60** psi
